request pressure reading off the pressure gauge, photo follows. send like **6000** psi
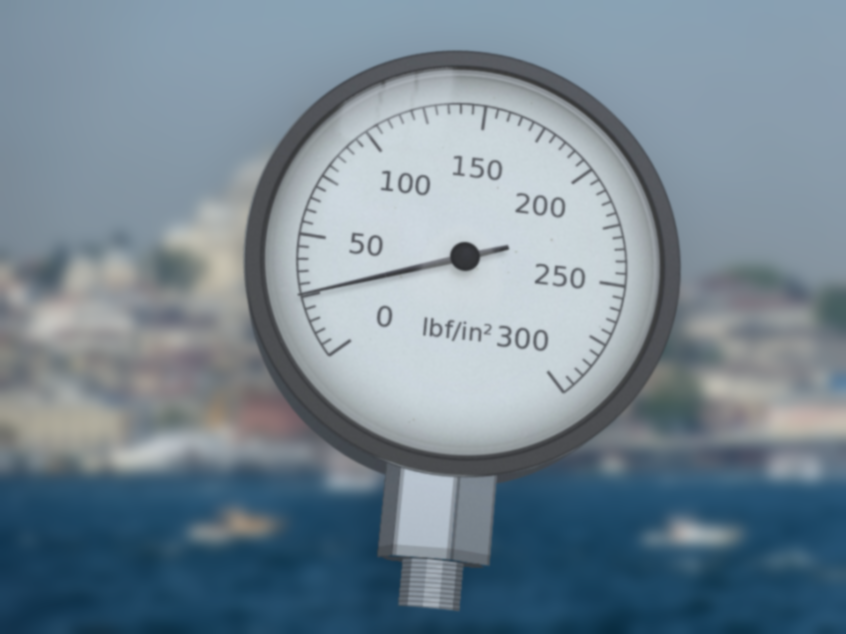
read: **25** psi
